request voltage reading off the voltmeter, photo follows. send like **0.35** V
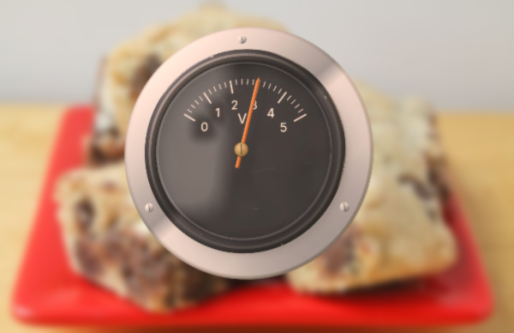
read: **3** V
